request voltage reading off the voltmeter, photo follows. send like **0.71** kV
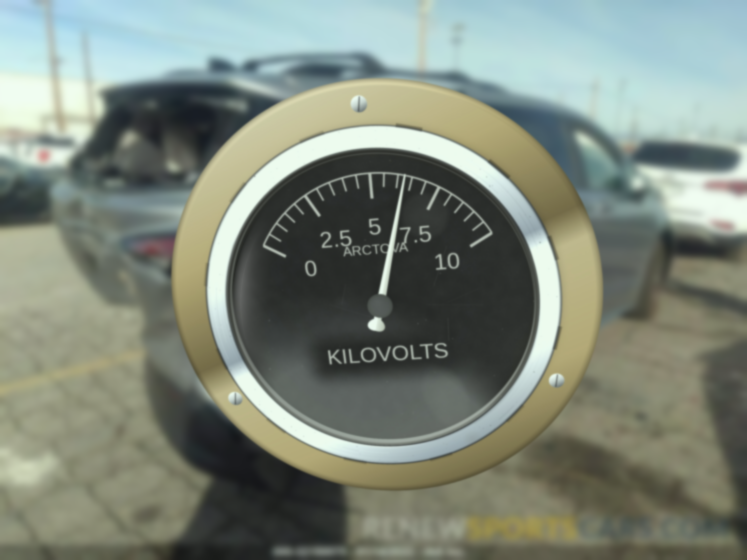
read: **6.25** kV
